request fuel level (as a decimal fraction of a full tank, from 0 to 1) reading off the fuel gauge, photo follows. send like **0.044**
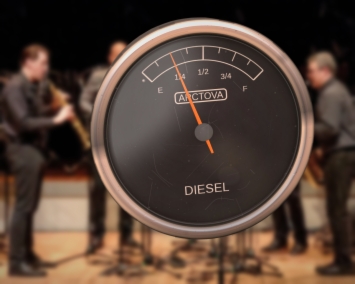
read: **0.25**
